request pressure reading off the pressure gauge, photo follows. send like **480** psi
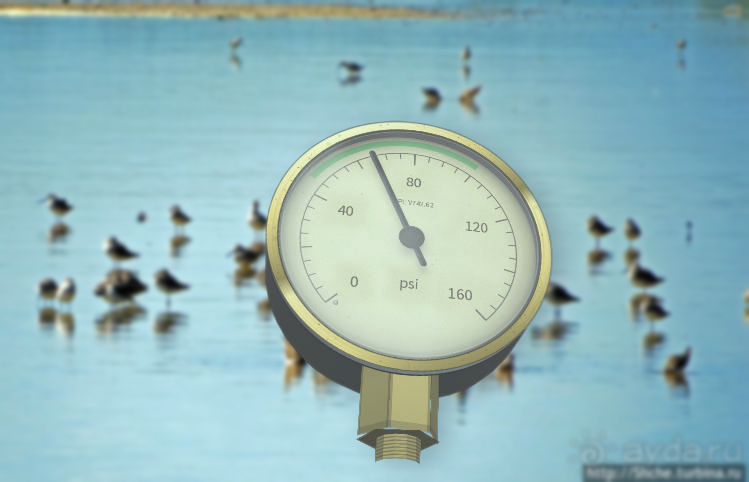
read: **65** psi
